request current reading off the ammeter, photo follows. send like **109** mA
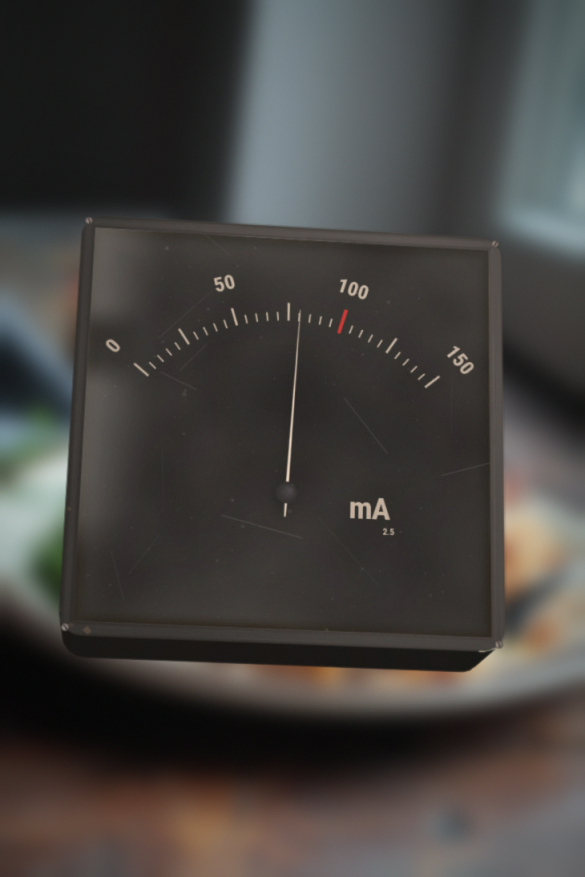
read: **80** mA
